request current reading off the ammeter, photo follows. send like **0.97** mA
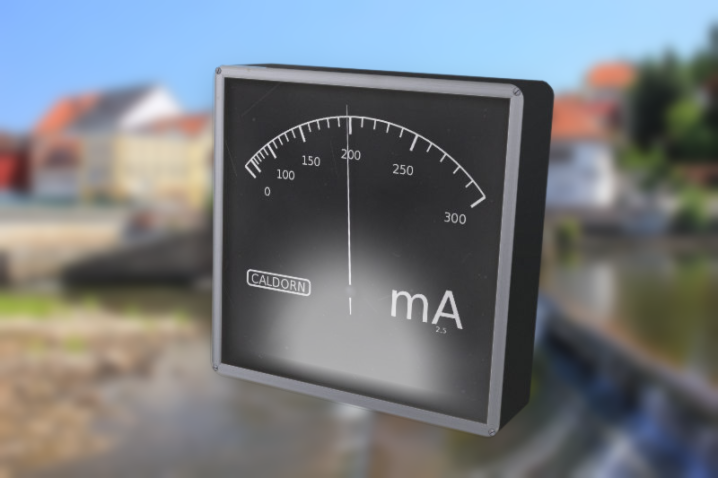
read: **200** mA
